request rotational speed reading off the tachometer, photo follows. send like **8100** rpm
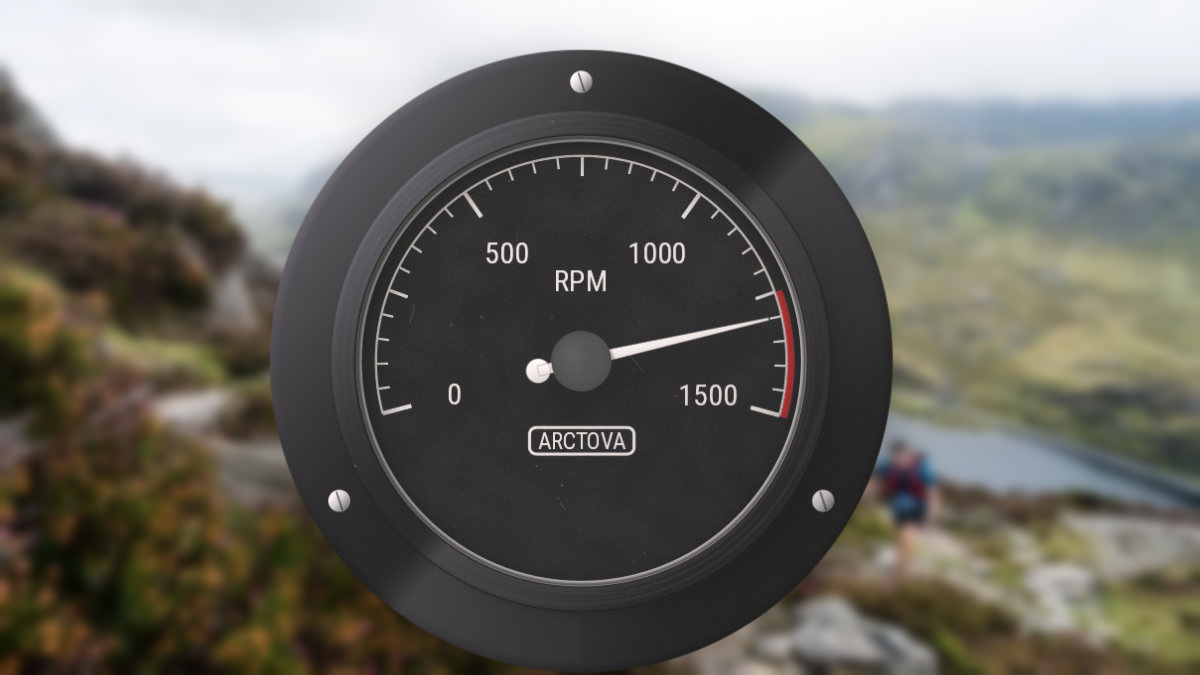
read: **1300** rpm
